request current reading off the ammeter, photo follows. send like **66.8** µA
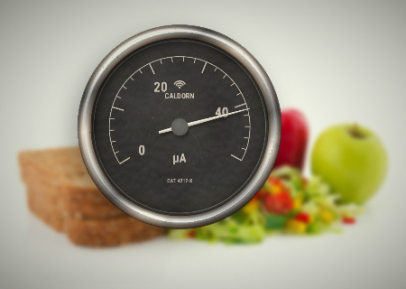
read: **41** µA
